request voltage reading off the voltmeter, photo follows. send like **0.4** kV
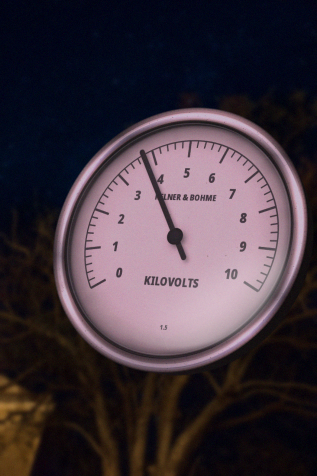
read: **3.8** kV
